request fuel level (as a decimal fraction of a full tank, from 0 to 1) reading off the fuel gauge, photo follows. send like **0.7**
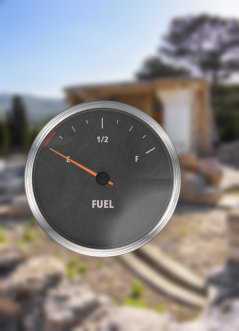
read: **0**
